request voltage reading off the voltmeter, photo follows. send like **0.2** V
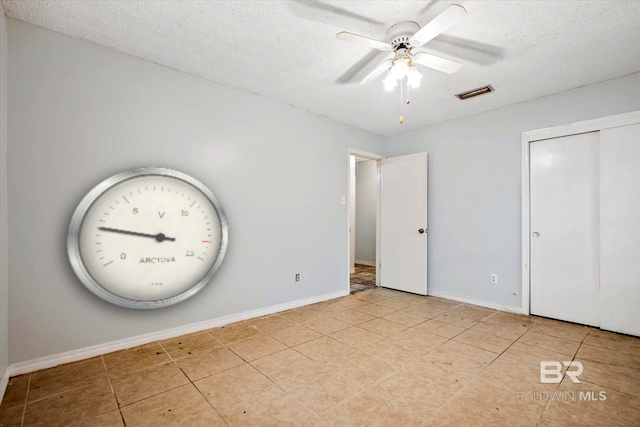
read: **2.5** V
